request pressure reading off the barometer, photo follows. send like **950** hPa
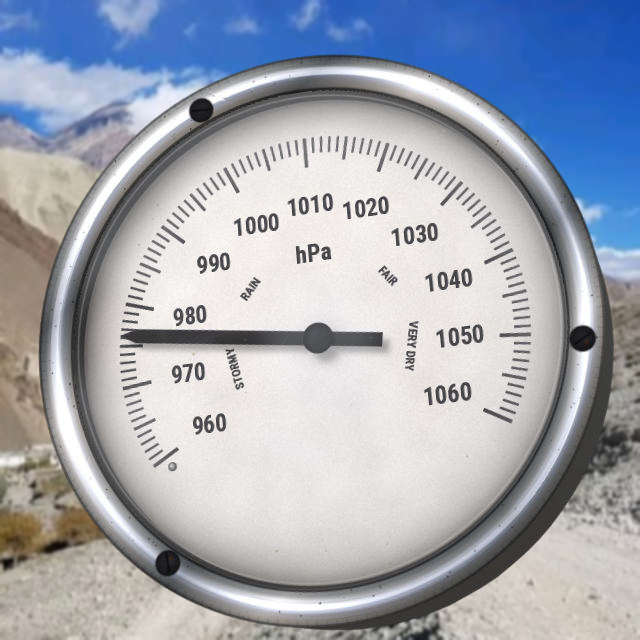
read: **976** hPa
